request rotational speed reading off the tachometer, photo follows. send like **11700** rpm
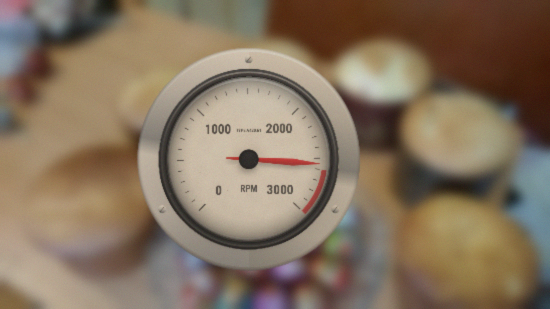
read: **2550** rpm
